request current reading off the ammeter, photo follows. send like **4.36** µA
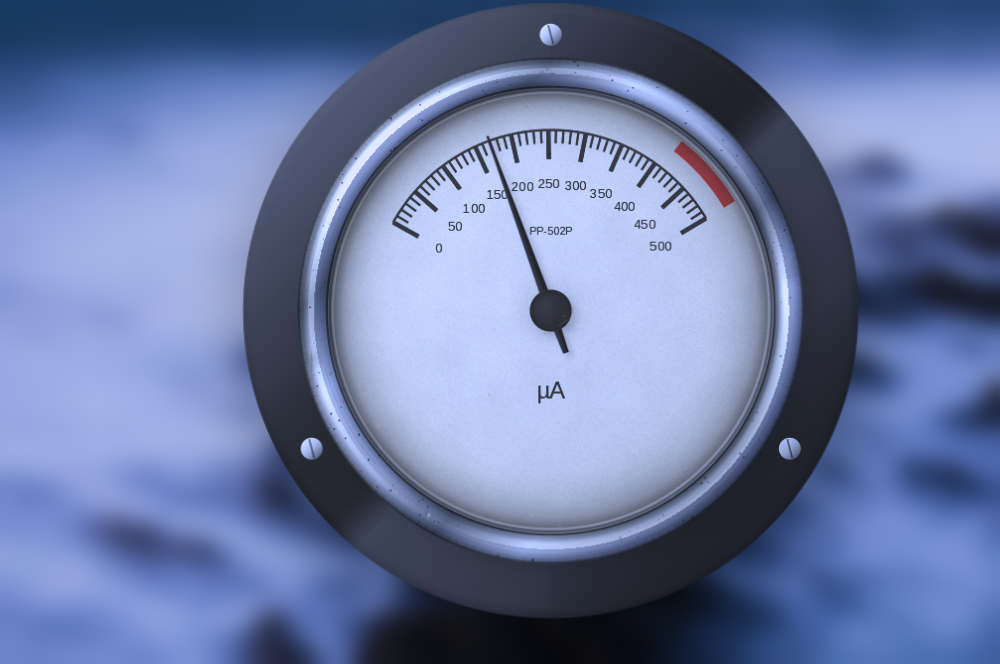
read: **170** µA
